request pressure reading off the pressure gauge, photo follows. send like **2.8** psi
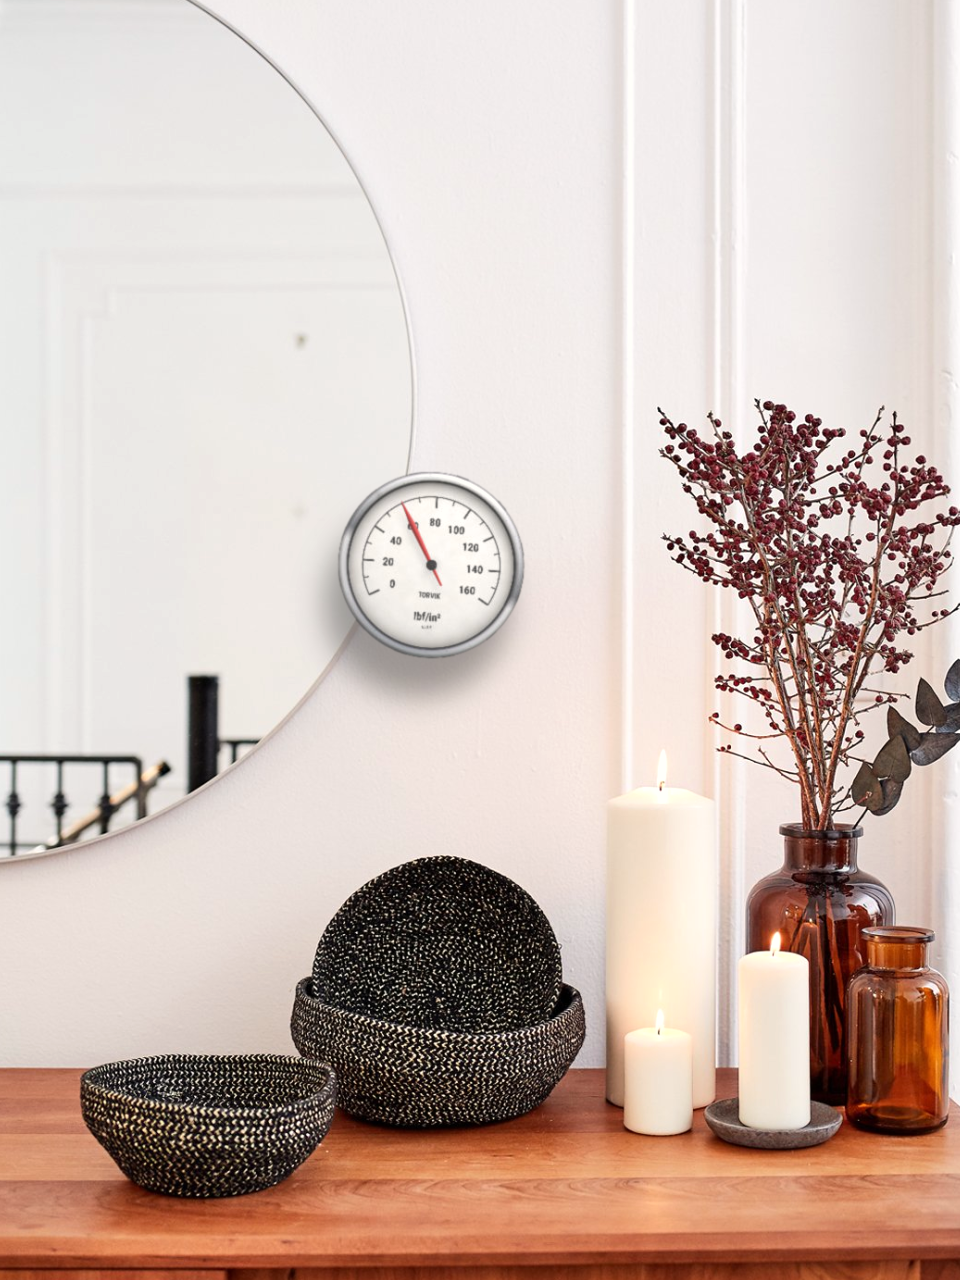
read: **60** psi
